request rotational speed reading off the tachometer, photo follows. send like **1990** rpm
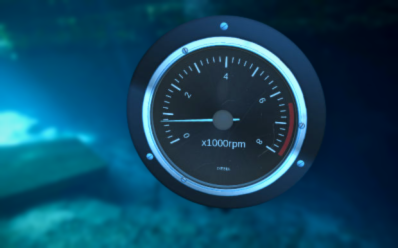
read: **800** rpm
